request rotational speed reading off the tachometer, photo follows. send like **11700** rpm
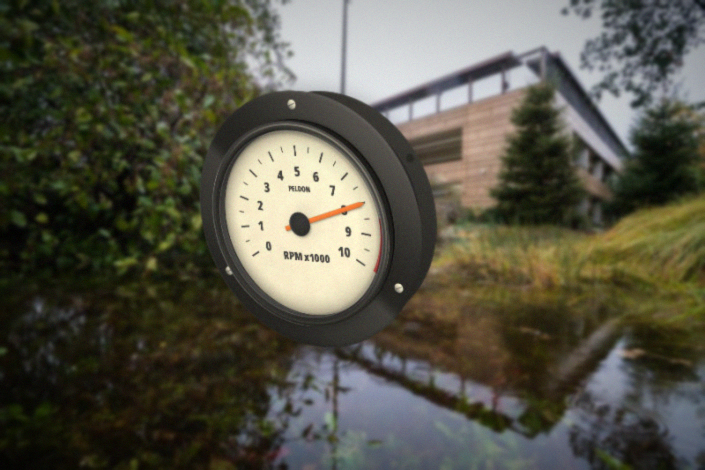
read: **8000** rpm
